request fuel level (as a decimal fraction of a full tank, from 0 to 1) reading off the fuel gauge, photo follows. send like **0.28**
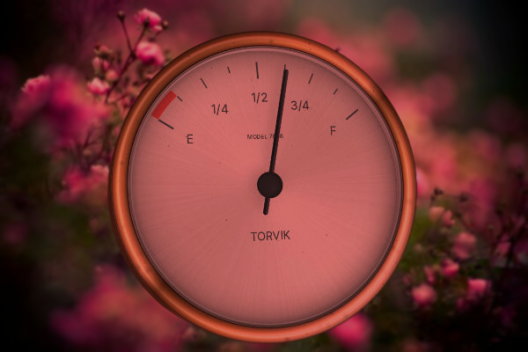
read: **0.625**
